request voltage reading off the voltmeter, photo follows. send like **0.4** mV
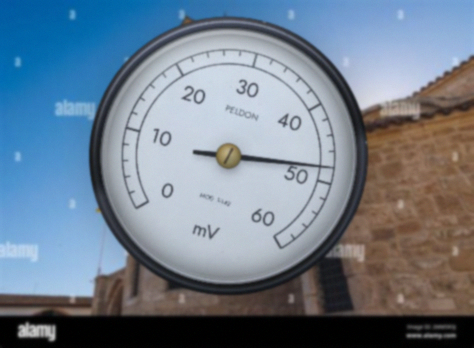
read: **48** mV
